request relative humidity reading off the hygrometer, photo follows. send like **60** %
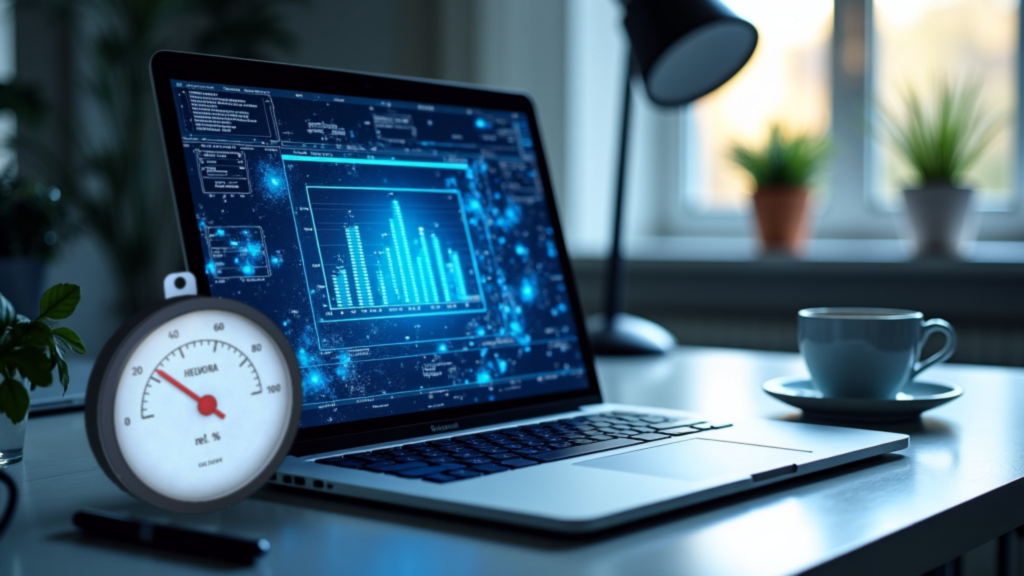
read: **24** %
